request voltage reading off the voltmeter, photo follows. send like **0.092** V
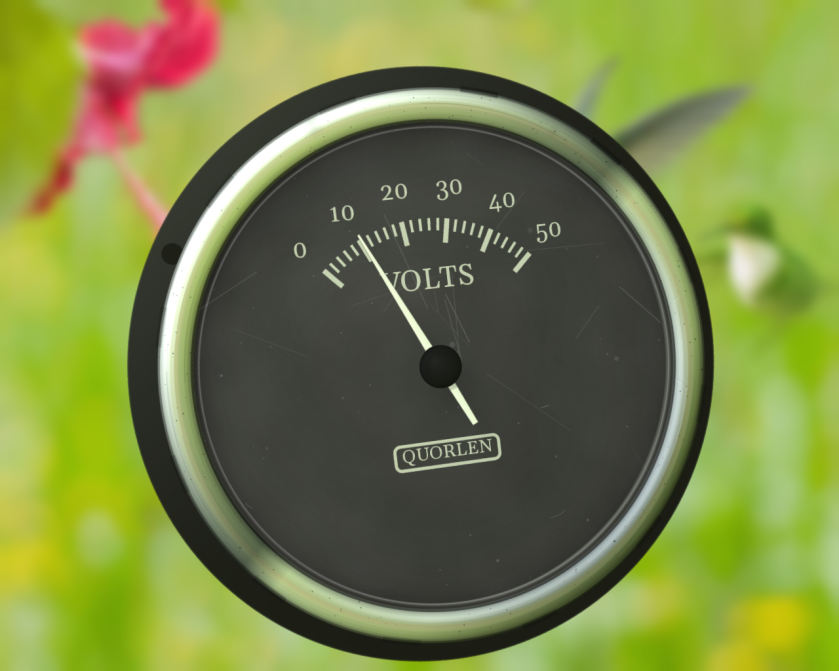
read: **10** V
